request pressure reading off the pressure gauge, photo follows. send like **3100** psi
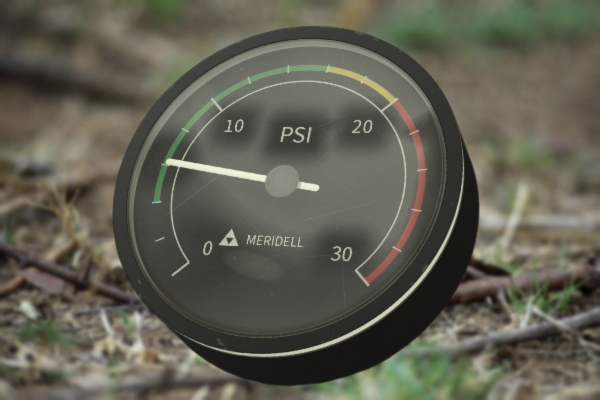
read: **6** psi
